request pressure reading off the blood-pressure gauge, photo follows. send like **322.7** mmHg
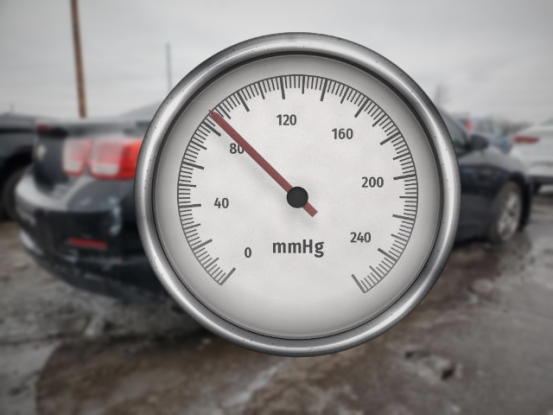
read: **86** mmHg
